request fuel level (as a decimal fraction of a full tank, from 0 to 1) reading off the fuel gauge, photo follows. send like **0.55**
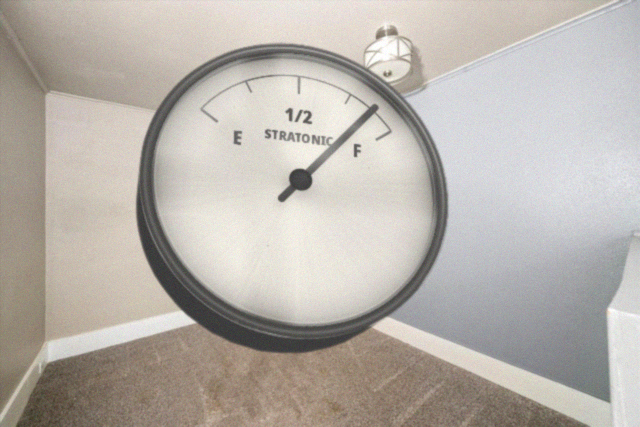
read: **0.875**
